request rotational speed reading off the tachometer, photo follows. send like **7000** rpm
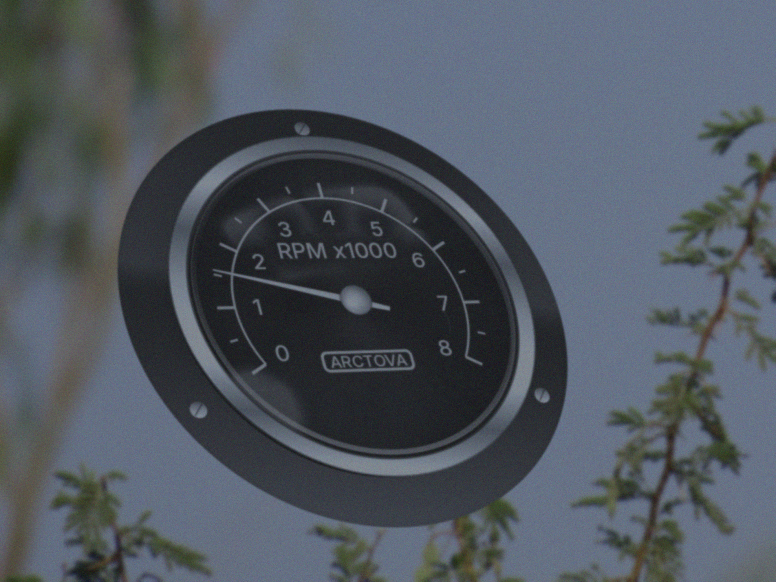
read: **1500** rpm
